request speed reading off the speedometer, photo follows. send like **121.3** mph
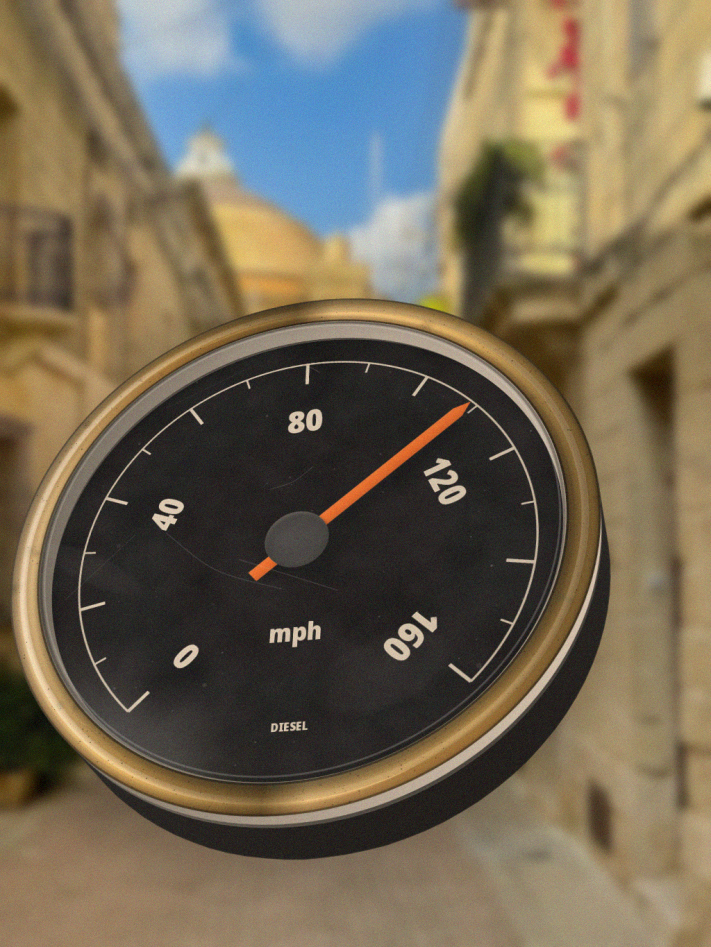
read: **110** mph
